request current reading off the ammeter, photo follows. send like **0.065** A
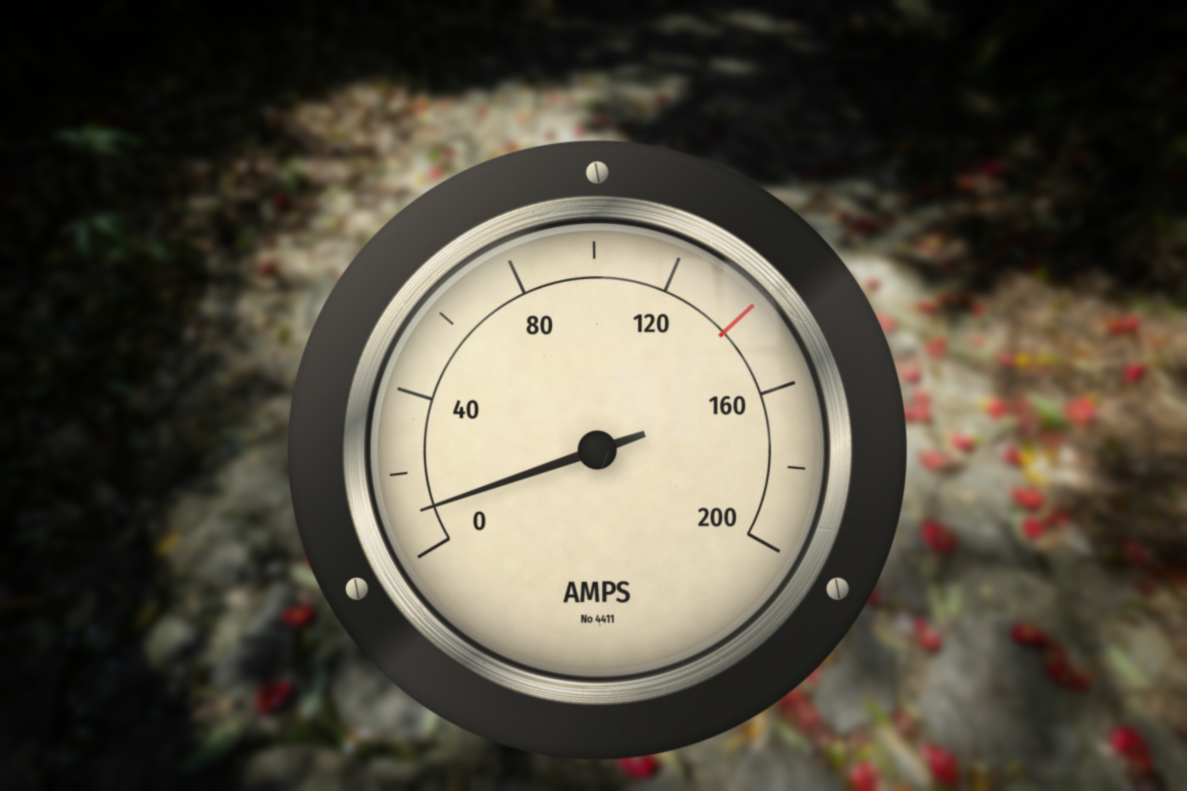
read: **10** A
